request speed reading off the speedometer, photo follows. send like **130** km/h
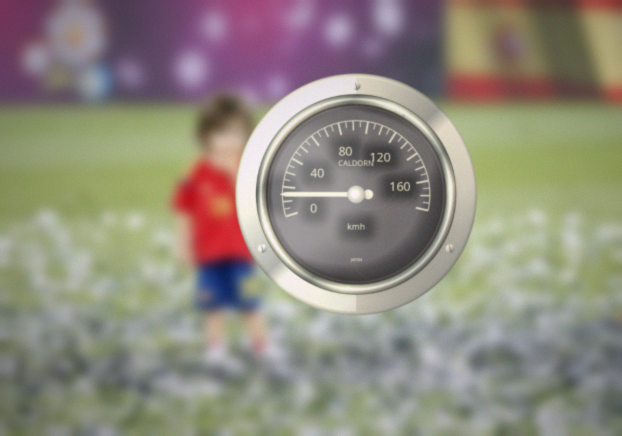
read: **15** km/h
